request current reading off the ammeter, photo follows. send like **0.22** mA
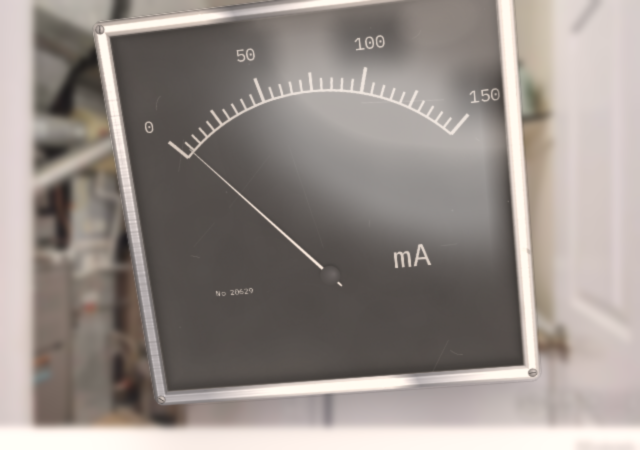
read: **5** mA
